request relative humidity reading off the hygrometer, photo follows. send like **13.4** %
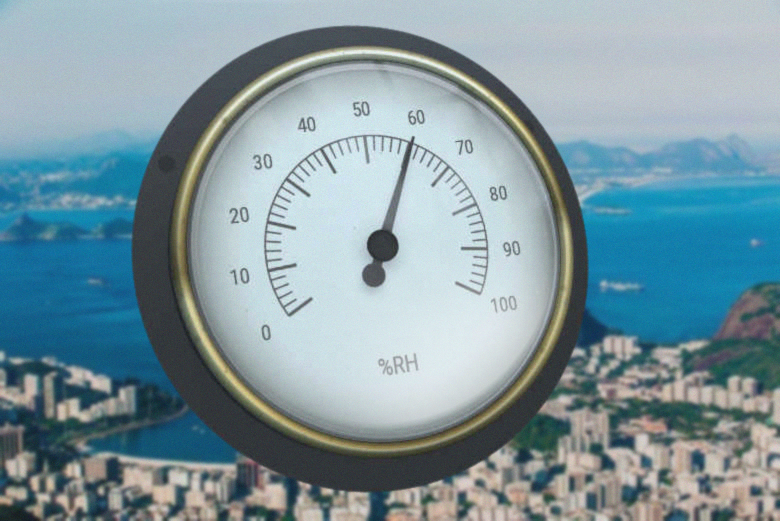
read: **60** %
